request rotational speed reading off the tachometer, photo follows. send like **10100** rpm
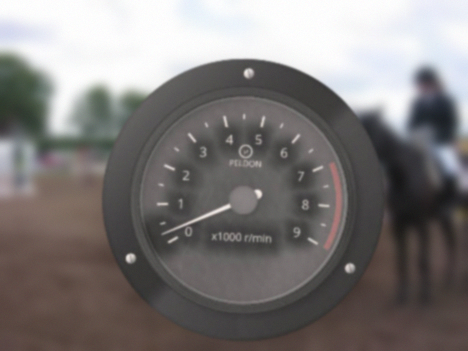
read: **250** rpm
